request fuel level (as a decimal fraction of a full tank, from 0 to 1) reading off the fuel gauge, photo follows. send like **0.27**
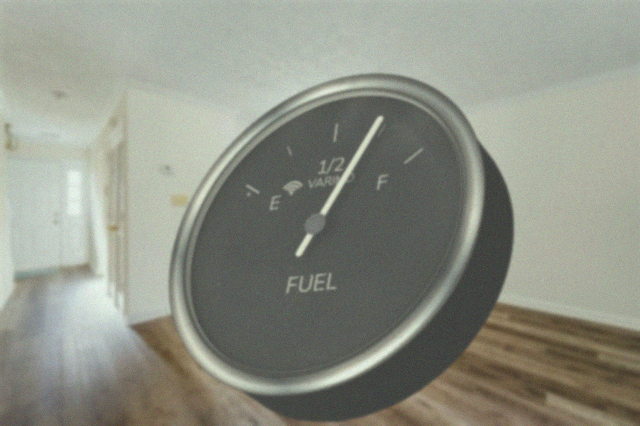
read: **0.75**
